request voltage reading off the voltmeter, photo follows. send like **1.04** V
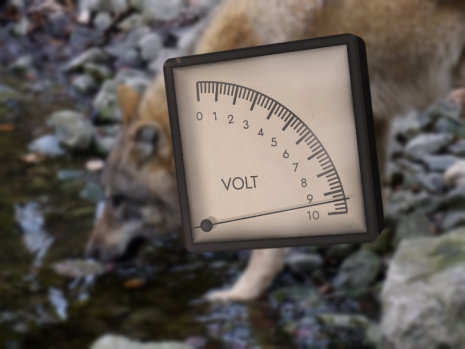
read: **9.4** V
